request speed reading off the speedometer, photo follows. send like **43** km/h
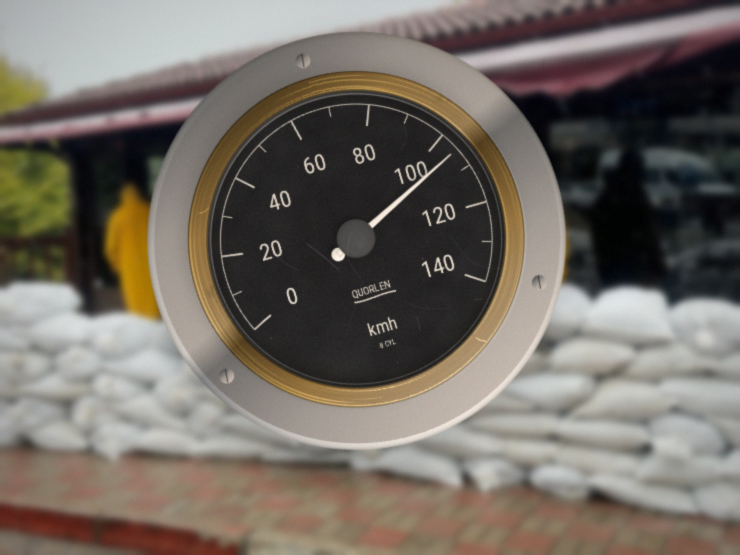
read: **105** km/h
